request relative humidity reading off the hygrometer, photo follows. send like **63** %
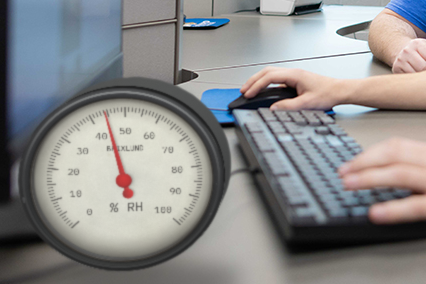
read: **45** %
